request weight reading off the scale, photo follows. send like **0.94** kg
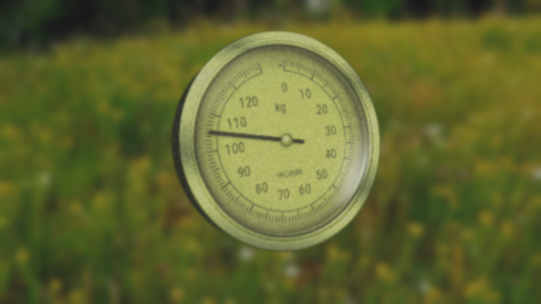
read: **105** kg
